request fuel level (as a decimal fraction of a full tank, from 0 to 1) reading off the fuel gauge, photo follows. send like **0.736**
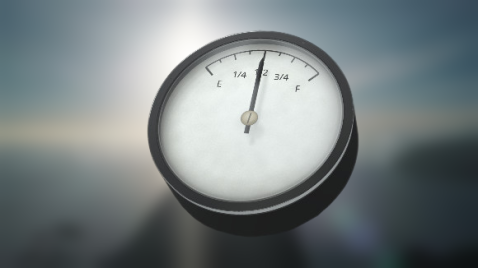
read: **0.5**
